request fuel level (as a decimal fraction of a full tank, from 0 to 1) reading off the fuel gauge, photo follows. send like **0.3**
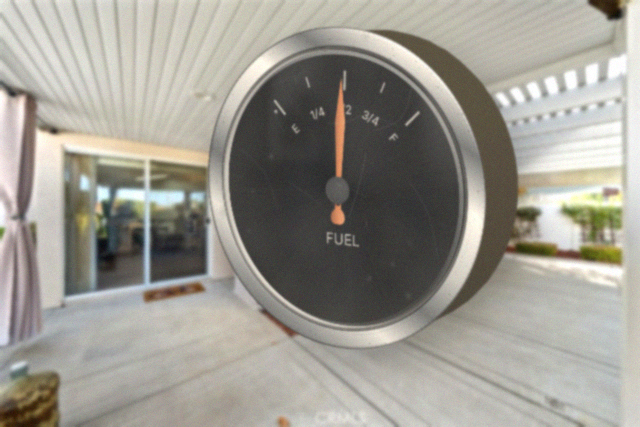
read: **0.5**
